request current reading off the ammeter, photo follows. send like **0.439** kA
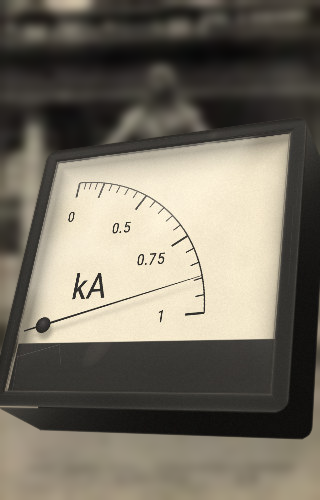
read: **0.9** kA
